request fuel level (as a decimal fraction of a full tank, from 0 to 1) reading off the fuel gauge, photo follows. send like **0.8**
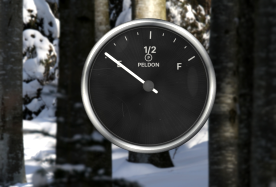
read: **0**
